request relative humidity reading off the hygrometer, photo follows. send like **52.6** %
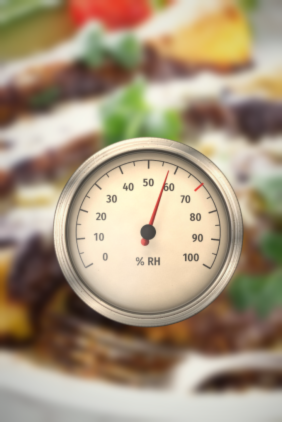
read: **57.5** %
